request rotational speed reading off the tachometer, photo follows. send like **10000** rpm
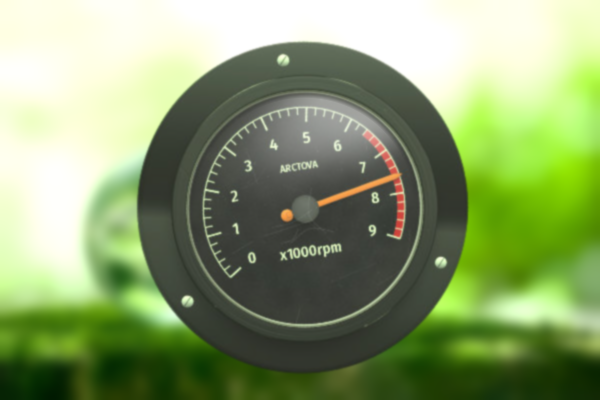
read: **7600** rpm
